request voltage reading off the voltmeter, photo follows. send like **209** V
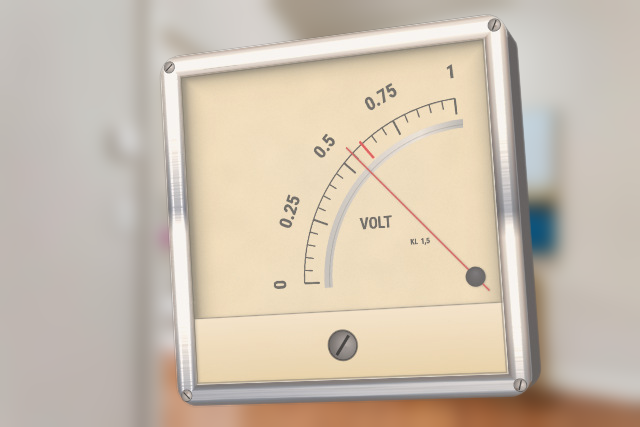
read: **0.55** V
